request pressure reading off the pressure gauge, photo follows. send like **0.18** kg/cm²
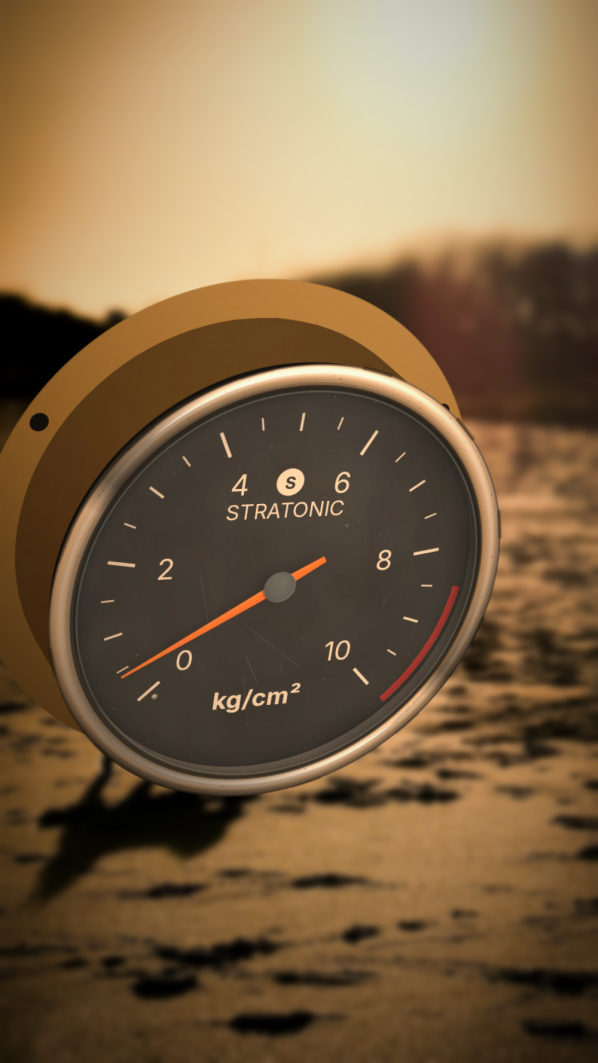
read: **0.5** kg/cm²
